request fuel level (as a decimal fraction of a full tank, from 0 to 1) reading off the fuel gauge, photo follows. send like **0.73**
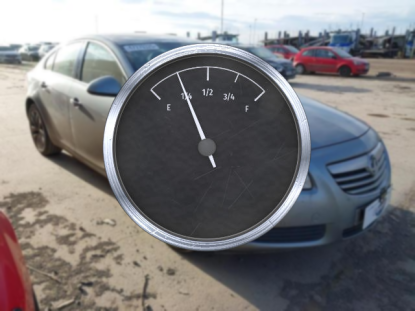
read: **0.25**
